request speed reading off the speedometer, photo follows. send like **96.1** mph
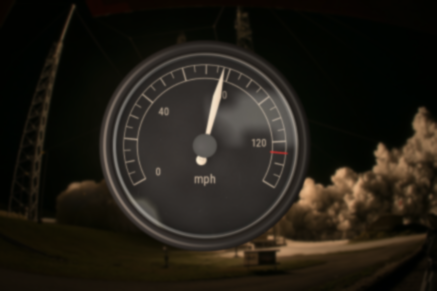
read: **77.5** mph
